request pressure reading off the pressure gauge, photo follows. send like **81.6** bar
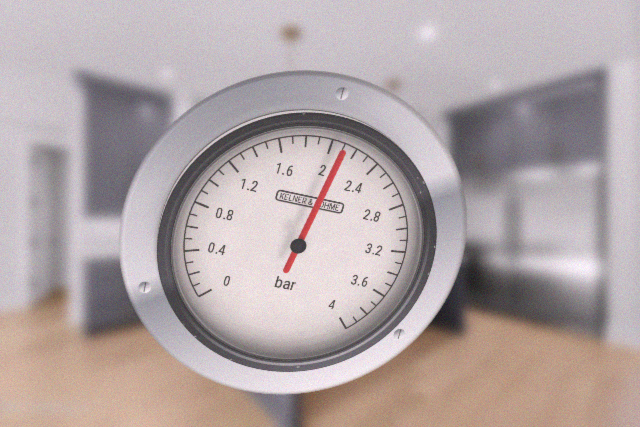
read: **2.1** bar
